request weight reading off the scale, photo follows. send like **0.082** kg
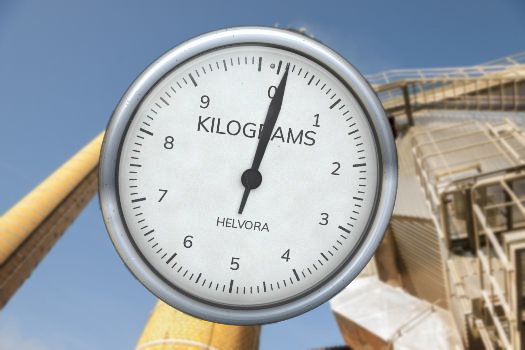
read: **0.1** kg
